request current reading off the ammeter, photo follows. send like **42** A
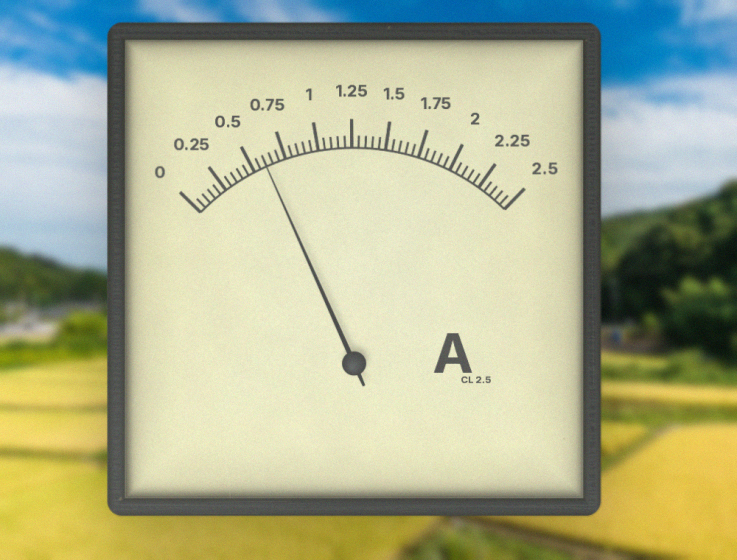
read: **0.6** A
